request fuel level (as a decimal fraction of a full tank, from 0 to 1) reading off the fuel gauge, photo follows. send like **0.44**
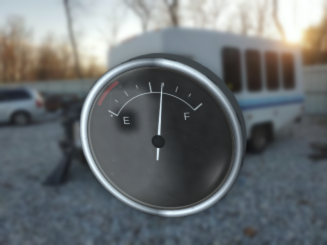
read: **0.625**
